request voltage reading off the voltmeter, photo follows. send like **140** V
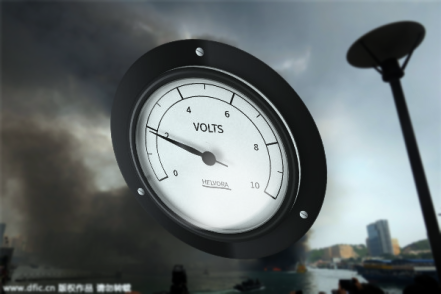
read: **2** V
